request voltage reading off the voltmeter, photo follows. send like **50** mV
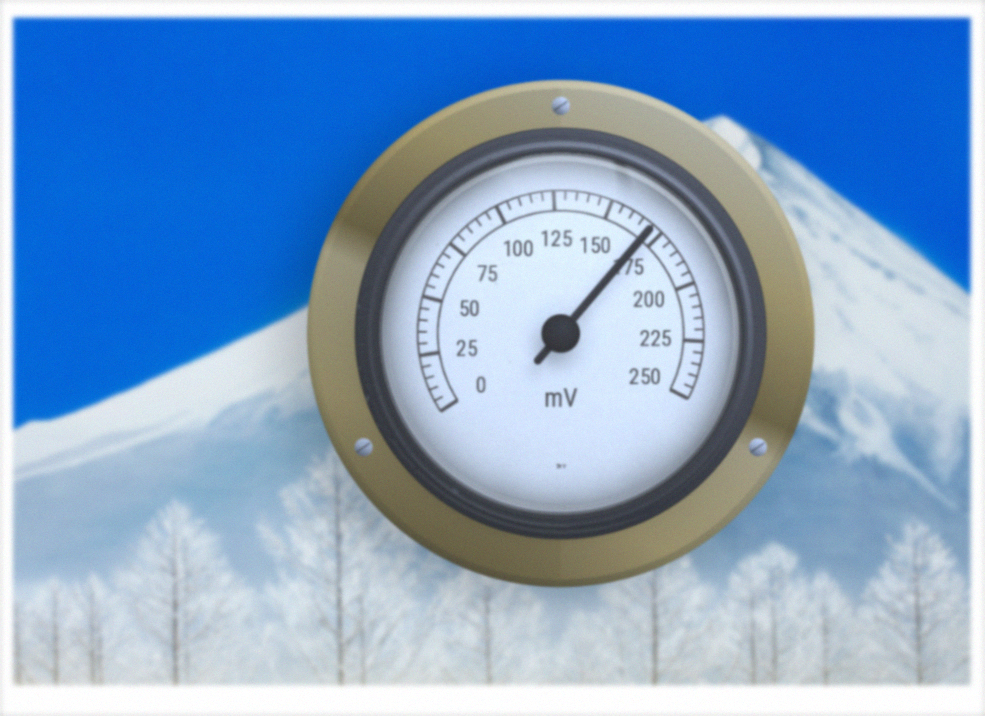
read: **170** mV
